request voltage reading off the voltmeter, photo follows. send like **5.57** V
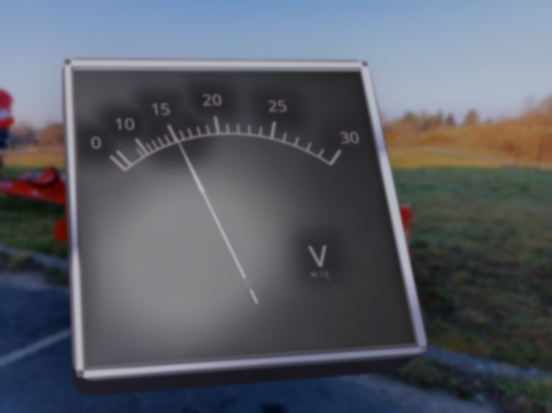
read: **15** V
